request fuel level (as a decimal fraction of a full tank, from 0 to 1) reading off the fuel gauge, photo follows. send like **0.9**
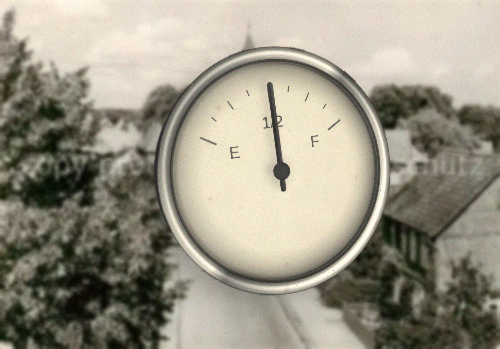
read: **0.5**
